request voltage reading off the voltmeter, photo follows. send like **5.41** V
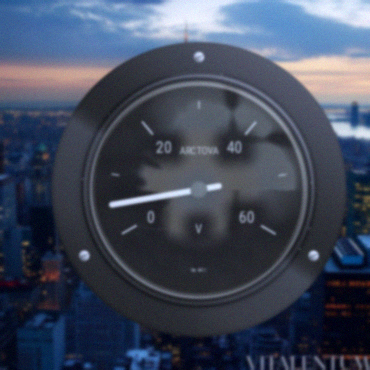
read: **5** V
